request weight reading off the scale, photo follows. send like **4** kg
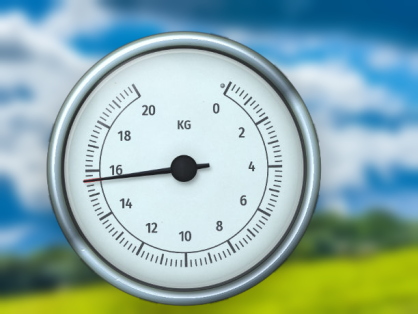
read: **15.6** kg
